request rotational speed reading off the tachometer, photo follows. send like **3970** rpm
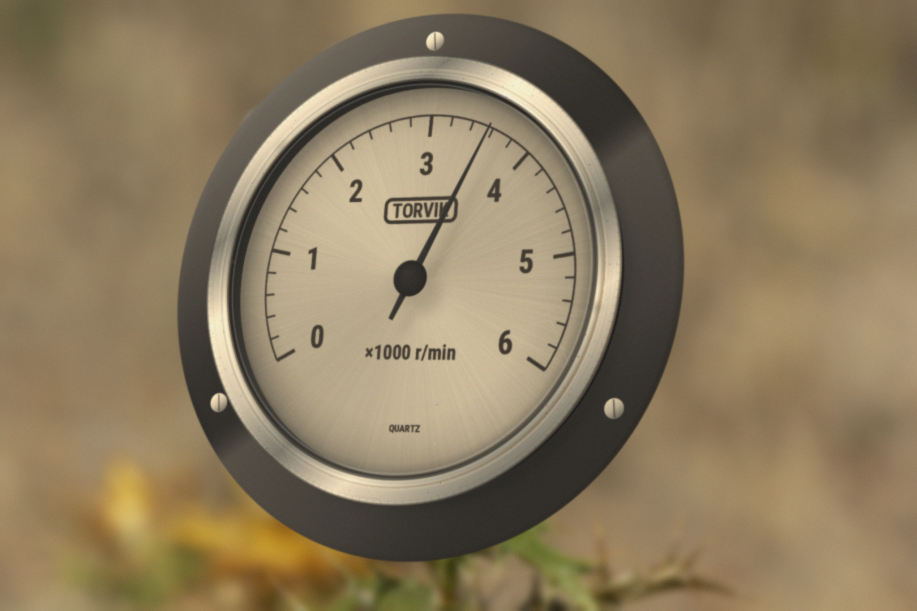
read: **3600** rpm
